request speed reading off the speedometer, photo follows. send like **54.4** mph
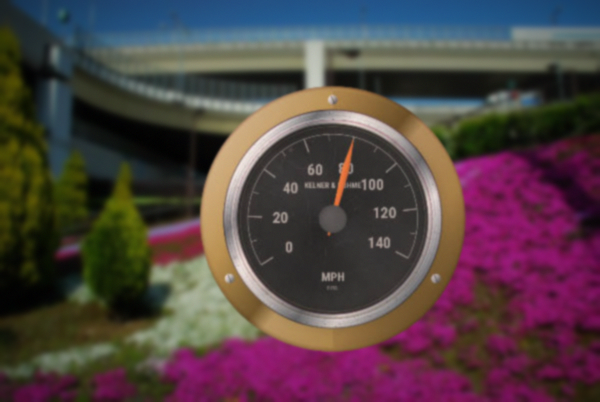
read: **80** mph
